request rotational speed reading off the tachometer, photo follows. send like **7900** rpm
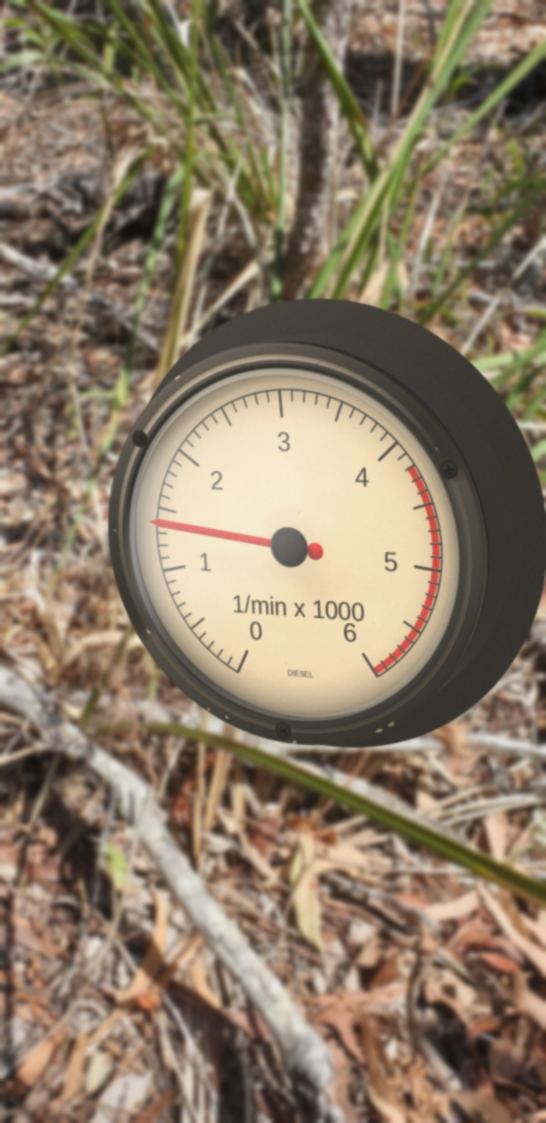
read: **1400** rpm
